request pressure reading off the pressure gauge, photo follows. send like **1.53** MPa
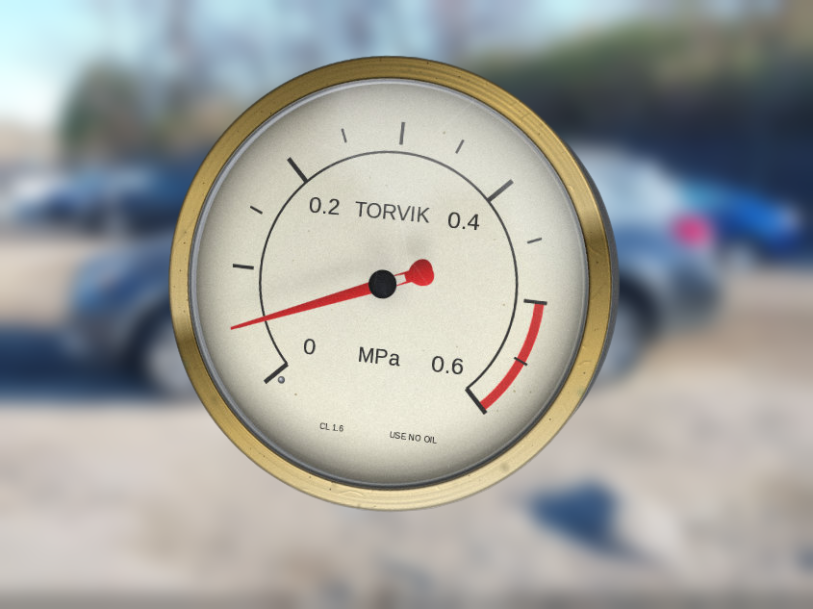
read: **0.05** MPa
